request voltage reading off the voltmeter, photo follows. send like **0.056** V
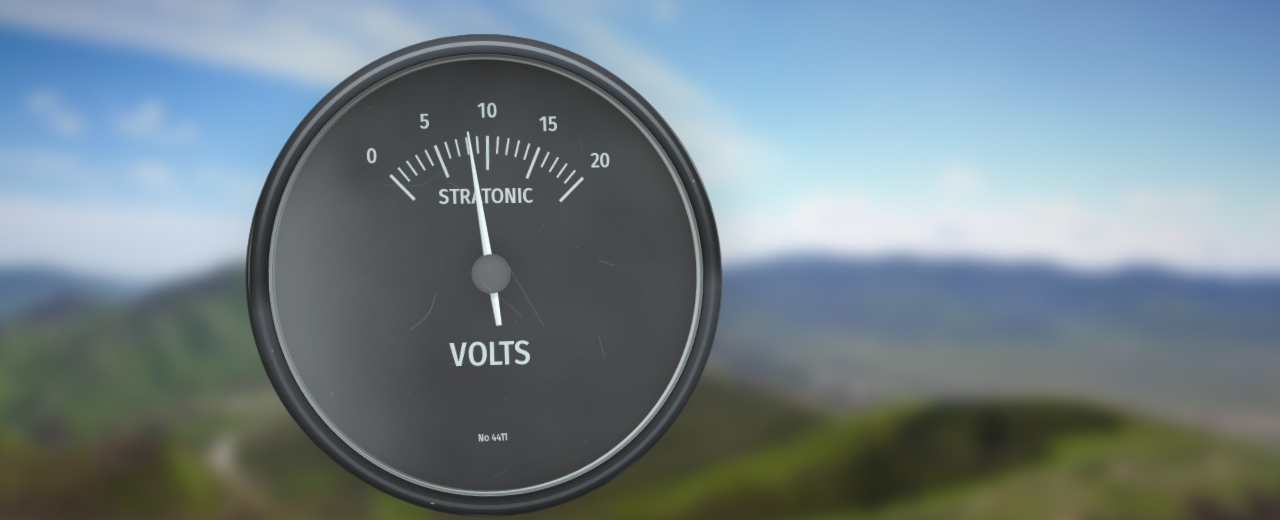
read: **8** V
